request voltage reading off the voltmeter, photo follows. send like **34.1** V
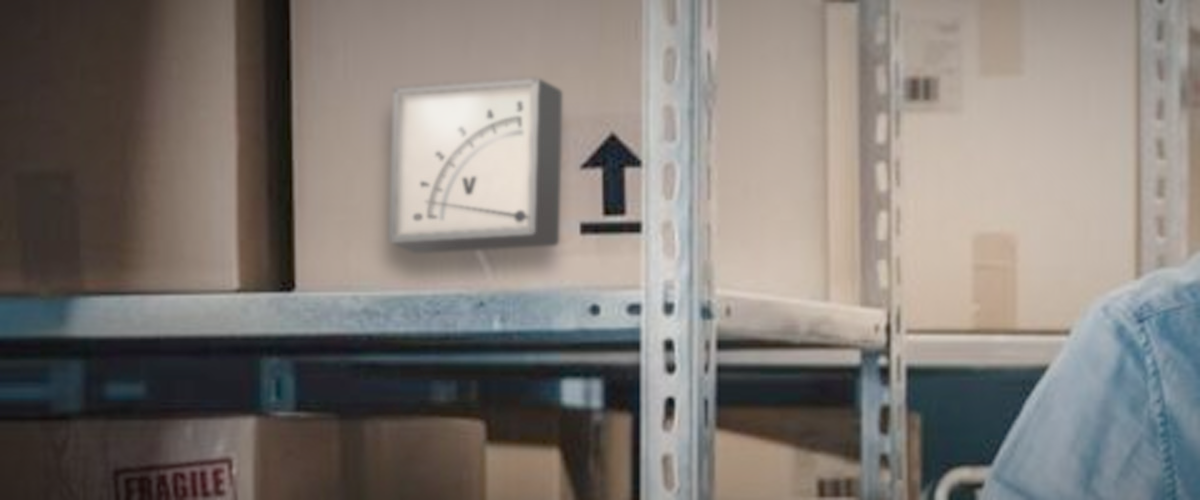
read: **0.5** V
